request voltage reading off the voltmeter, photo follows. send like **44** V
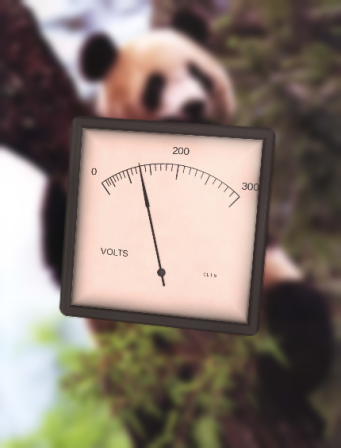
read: **130** V
